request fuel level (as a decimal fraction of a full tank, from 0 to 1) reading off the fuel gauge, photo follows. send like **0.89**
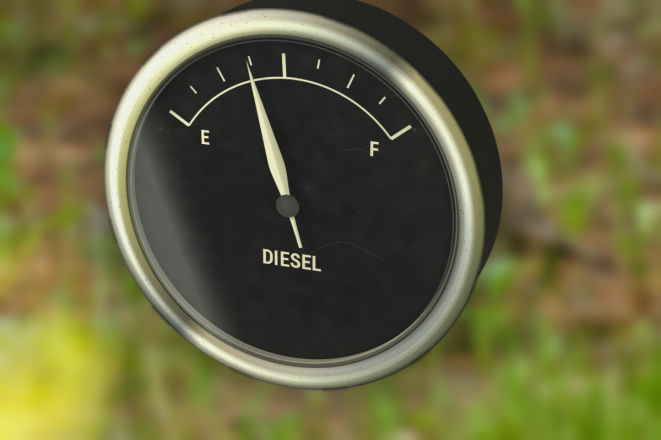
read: **0.375**
